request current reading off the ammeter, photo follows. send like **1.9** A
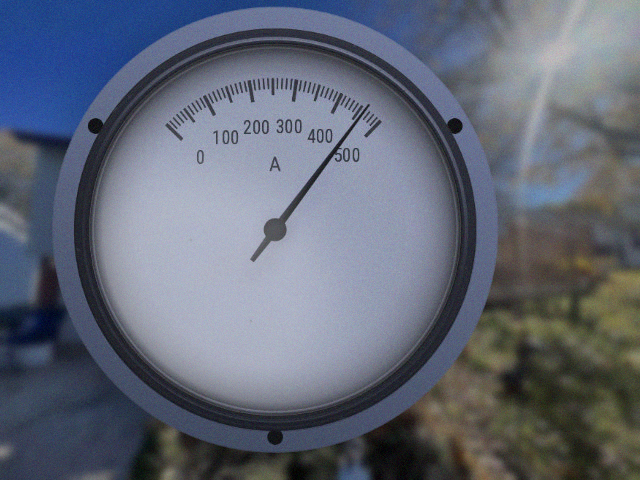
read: **460** A
